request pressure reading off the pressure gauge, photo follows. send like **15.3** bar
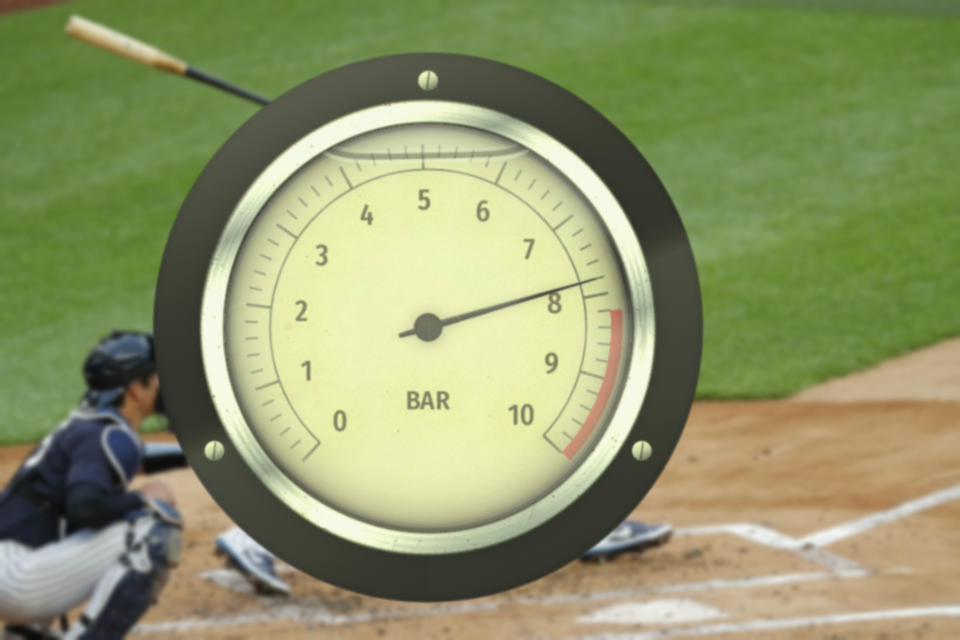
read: **7.8** bar
